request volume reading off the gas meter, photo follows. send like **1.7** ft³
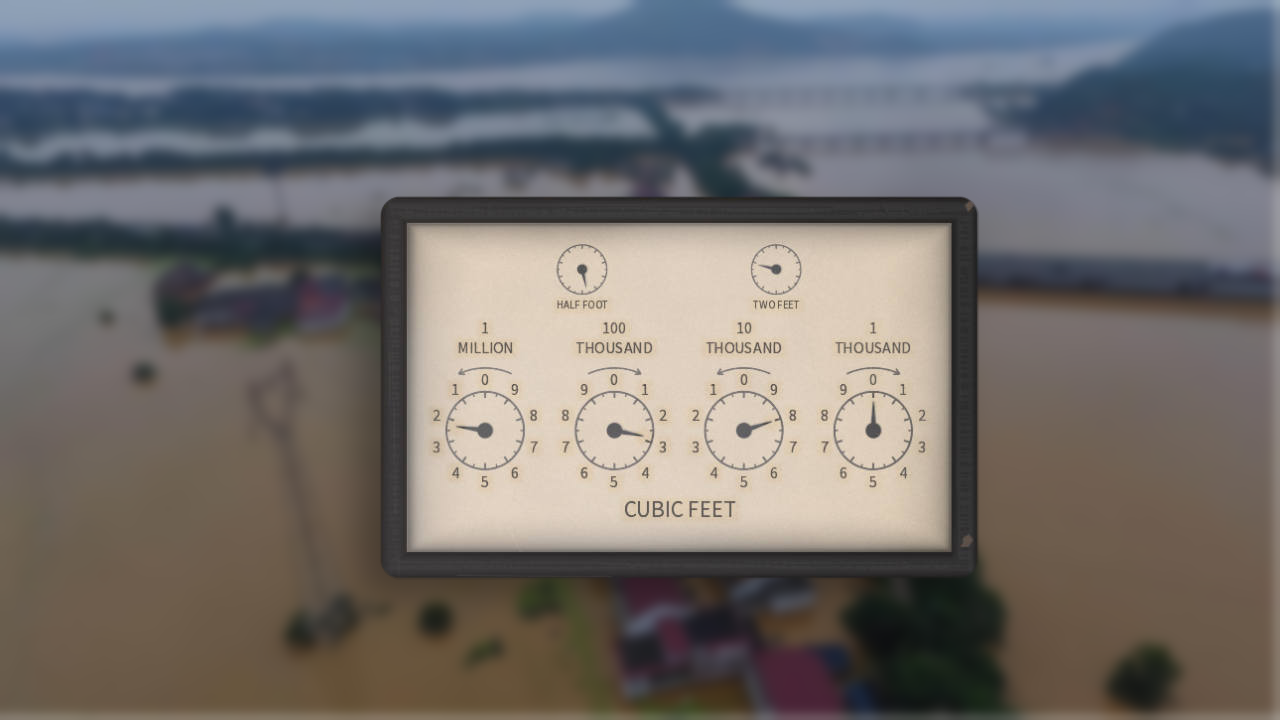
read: **228000** ft³
